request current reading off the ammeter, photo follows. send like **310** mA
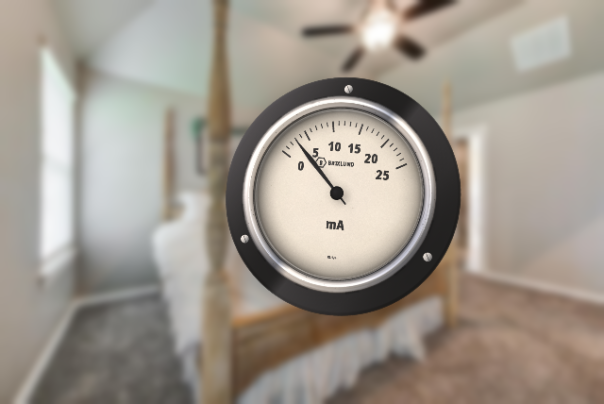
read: **3** mA
